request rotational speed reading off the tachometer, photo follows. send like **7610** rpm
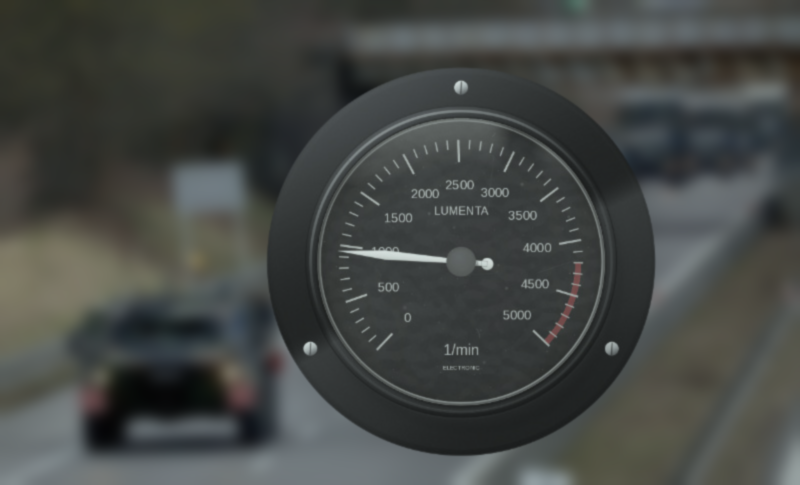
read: **950** rpm
